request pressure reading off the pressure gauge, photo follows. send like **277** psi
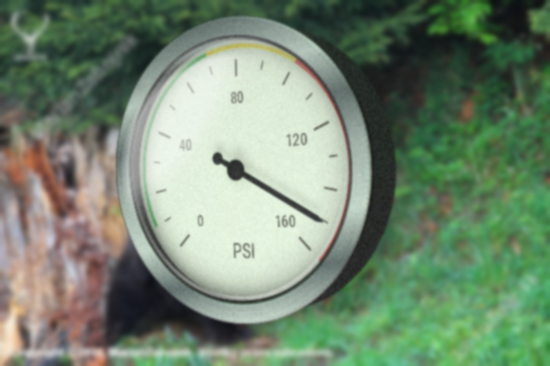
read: **150** psi
